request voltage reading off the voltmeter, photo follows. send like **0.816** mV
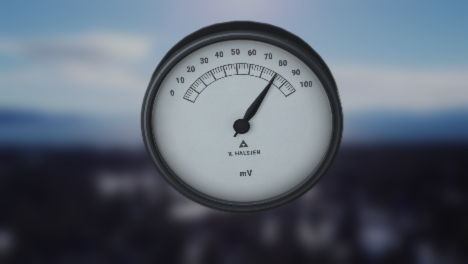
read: **80** mV
